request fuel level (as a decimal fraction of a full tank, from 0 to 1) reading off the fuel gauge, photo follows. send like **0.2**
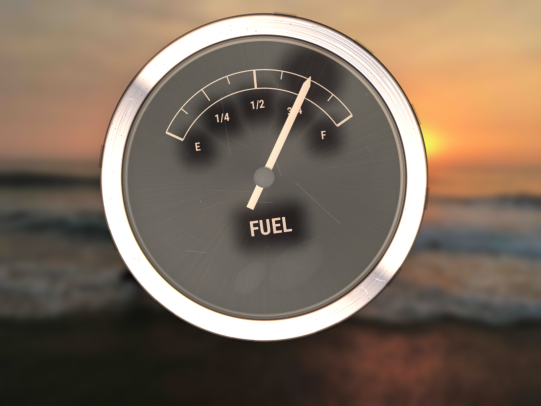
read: **0.75**
